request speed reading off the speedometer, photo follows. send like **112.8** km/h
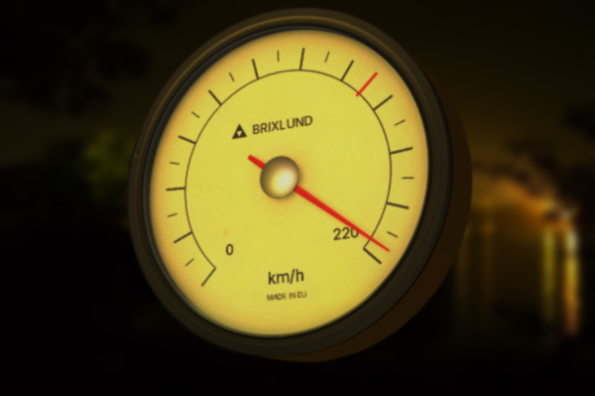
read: **215** km/h
